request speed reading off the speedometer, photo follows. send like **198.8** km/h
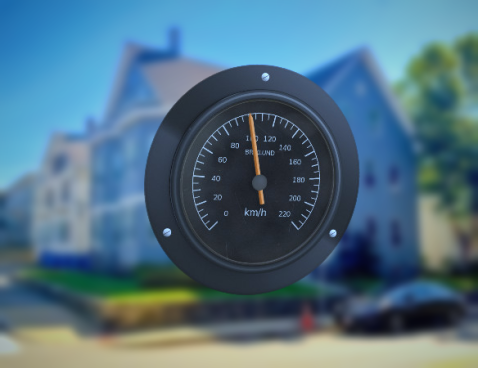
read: **100** km/h
